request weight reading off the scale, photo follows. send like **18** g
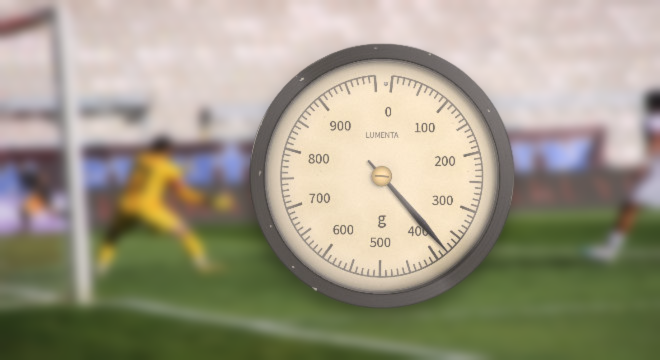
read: **380** g
